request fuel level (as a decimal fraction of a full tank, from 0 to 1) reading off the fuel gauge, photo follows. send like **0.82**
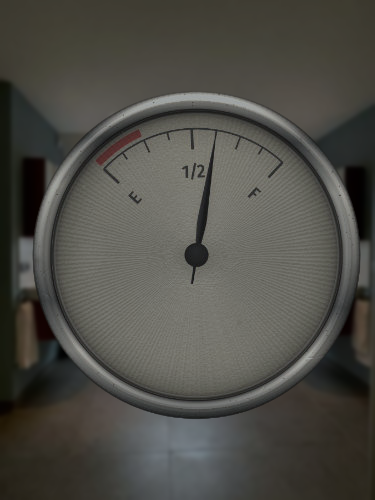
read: **0.625**
